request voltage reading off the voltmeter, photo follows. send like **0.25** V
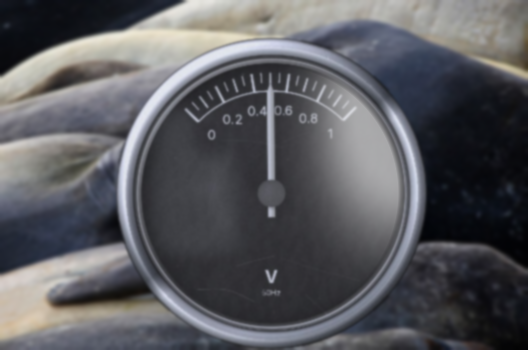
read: **0.5** V
